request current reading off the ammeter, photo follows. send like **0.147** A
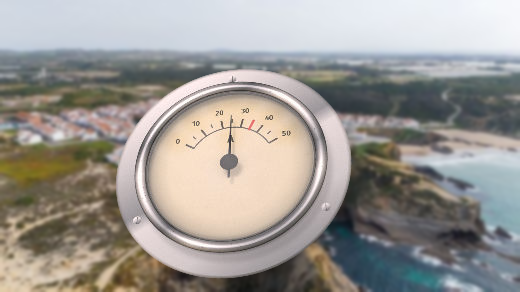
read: **25** A
